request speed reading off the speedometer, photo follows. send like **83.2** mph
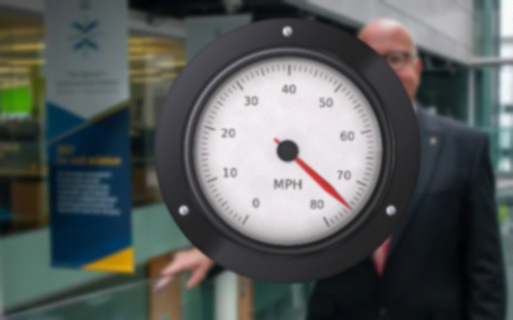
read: **75** mph
